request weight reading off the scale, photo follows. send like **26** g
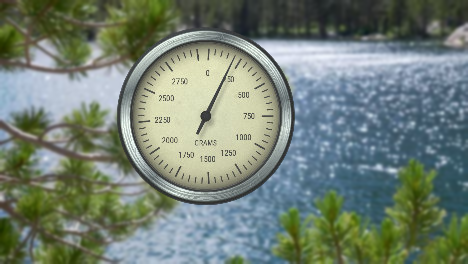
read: **200** g
